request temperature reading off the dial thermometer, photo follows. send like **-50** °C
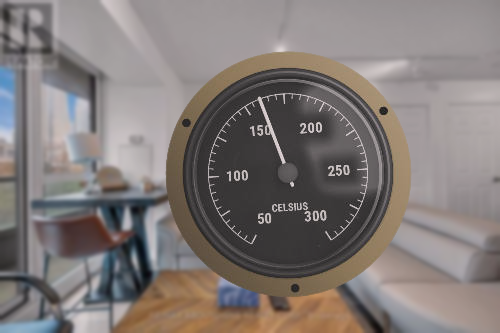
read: **160** °C
